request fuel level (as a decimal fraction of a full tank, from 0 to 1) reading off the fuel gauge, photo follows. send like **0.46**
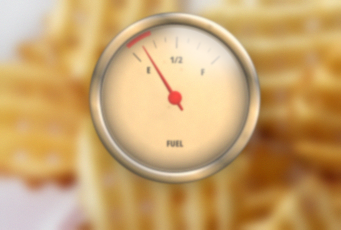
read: **0.125**
